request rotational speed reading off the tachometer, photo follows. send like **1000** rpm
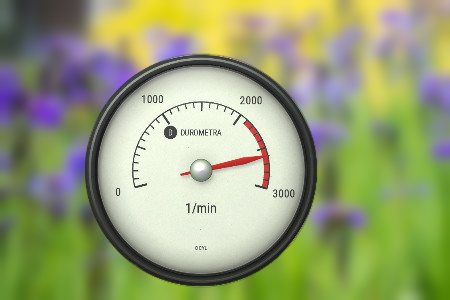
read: **2600** rpm
